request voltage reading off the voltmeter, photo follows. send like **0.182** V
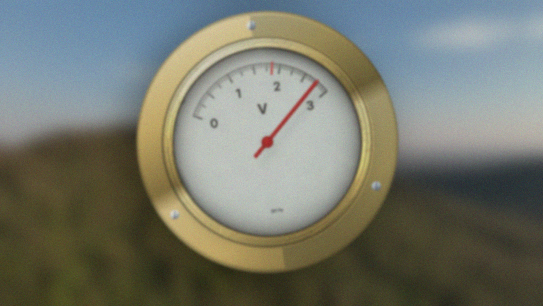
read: **2.75** V
